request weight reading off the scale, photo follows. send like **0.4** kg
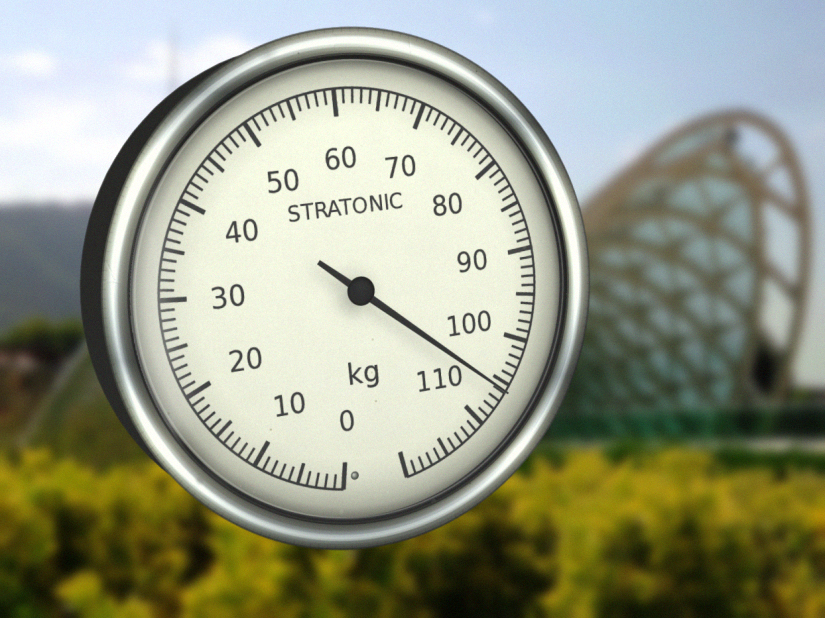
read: **106** kg
